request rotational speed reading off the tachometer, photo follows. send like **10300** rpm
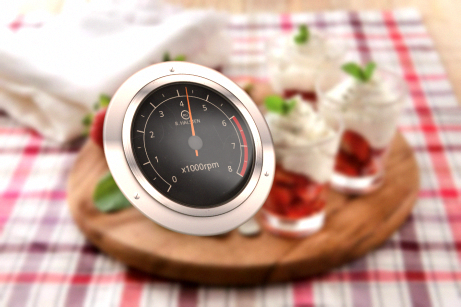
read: **4250** rpm
